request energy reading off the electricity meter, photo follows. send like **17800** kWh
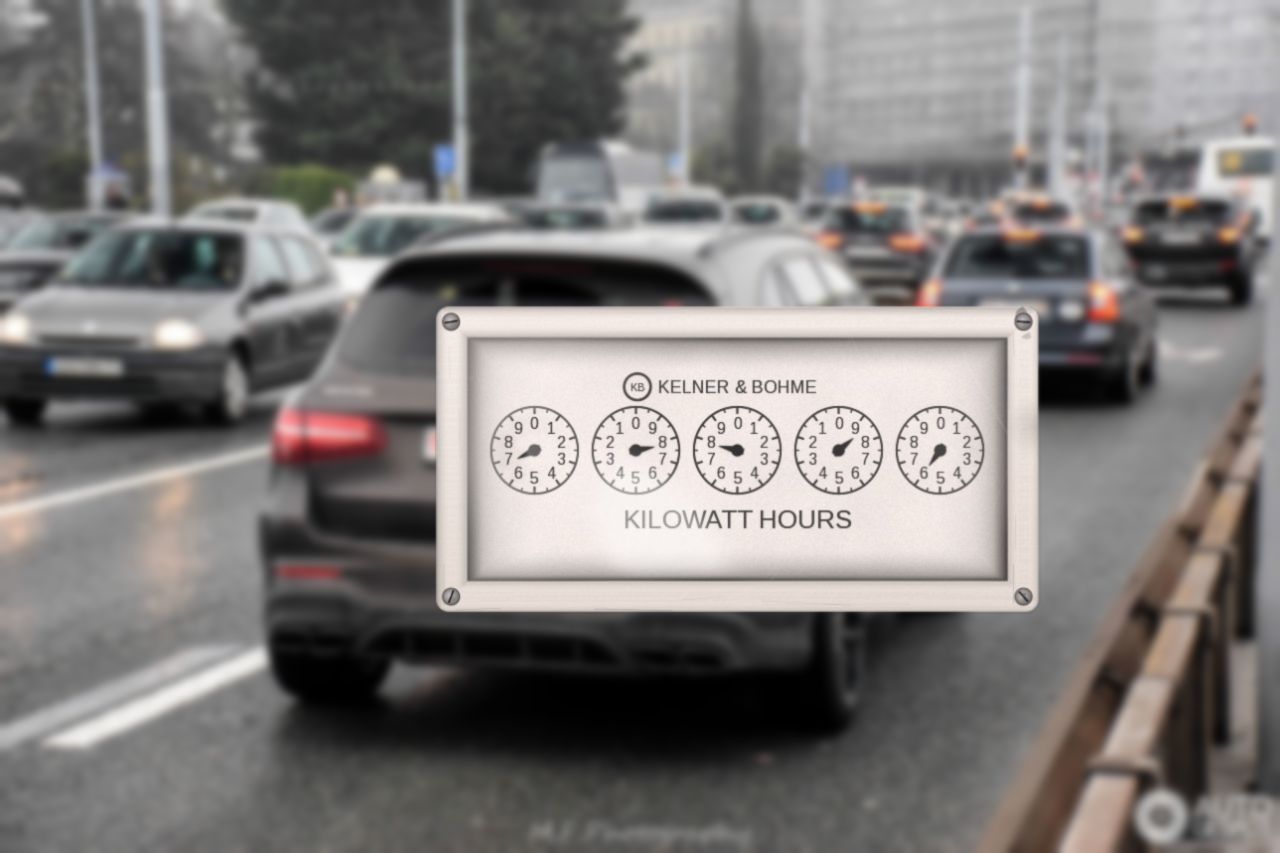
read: **67786** kWh
